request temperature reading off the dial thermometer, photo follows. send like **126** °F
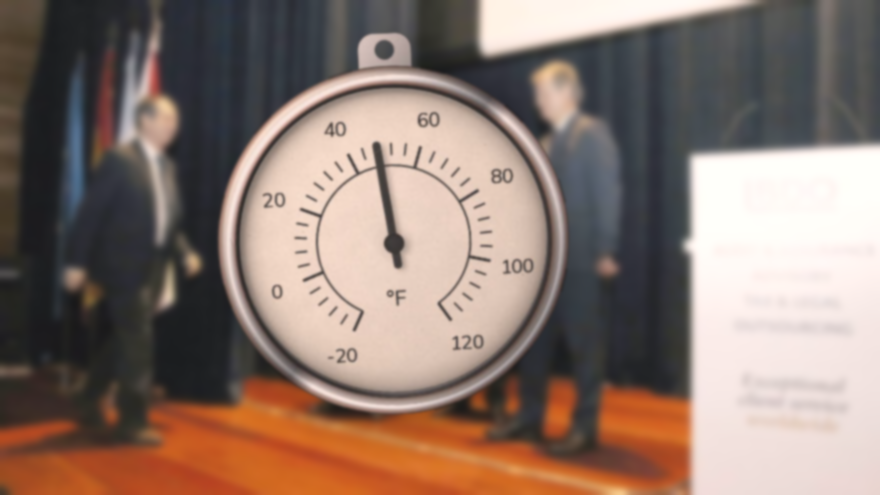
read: **48** °F
